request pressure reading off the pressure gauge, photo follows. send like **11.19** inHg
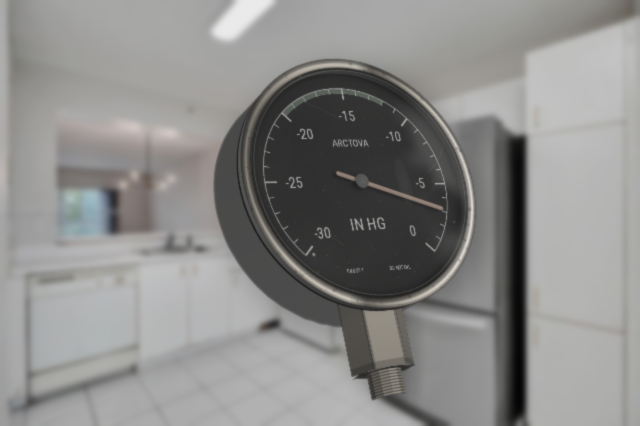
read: **-3** inHg
